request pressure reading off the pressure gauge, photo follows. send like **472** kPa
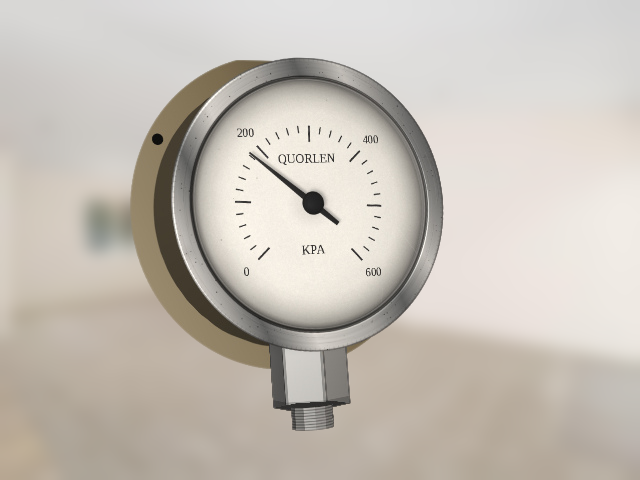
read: **180** kPa
